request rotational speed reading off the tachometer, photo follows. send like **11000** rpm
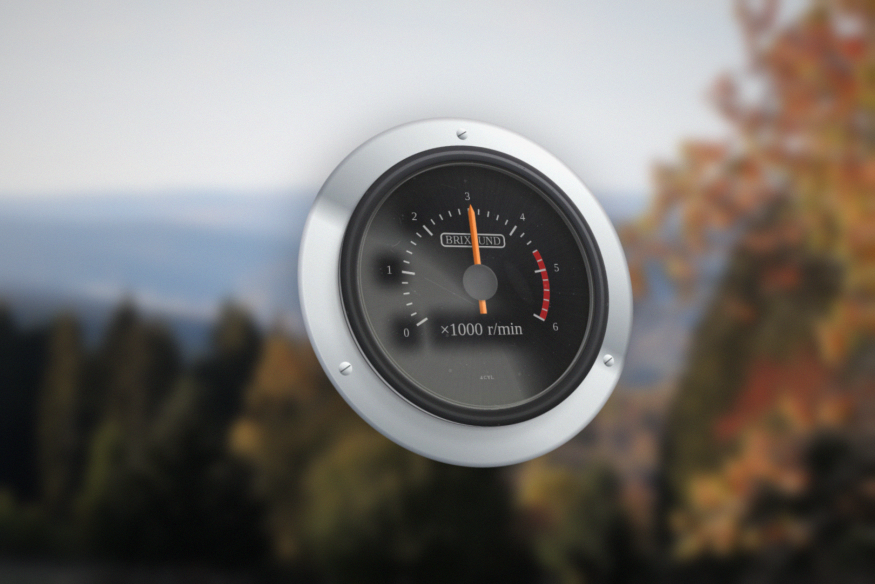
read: **3000** rpm
